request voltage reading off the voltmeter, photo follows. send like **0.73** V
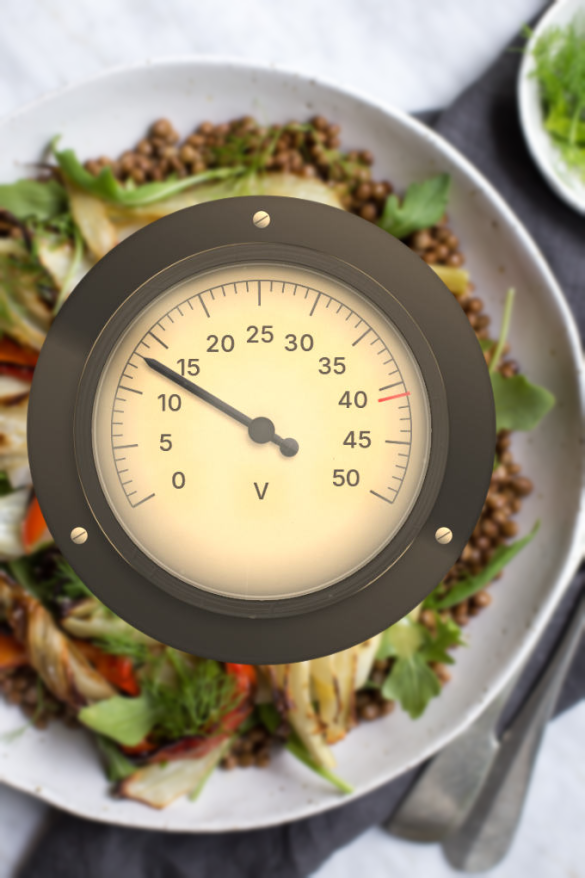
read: **13** V
